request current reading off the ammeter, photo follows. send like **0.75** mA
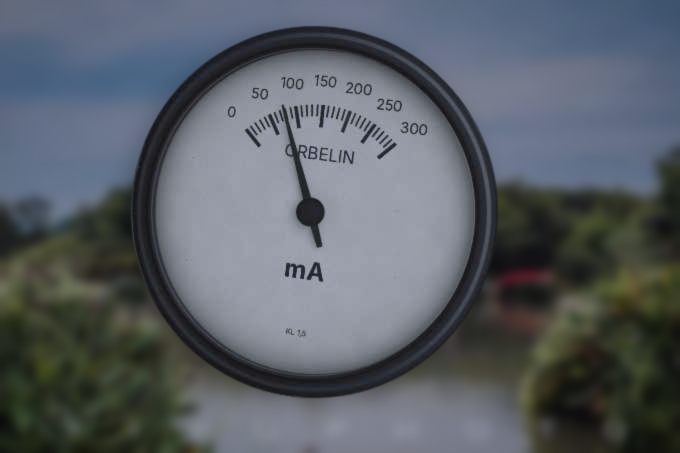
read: **80** mA
